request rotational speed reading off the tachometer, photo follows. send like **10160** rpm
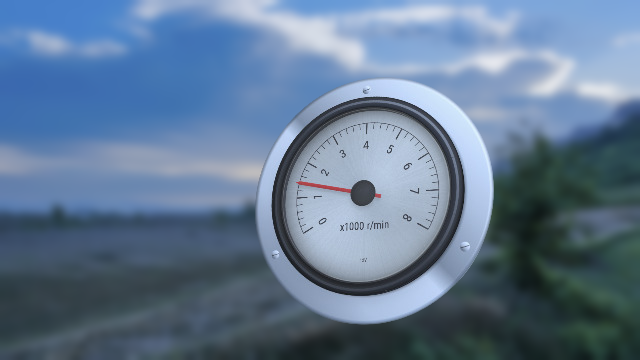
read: **1400** rpm
